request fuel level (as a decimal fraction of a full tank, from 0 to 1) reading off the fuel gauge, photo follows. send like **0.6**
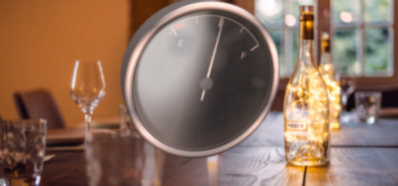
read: **0.5**
